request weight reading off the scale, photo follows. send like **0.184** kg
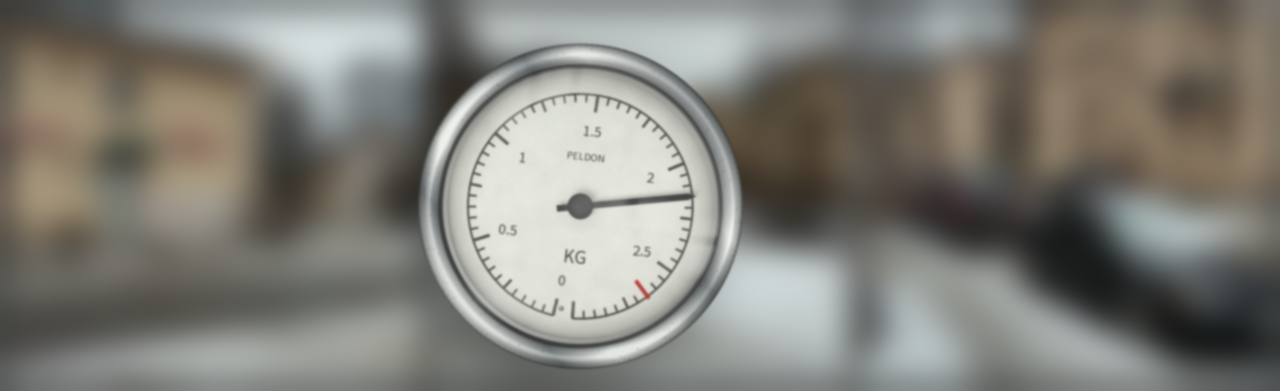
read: **2.15** kg
